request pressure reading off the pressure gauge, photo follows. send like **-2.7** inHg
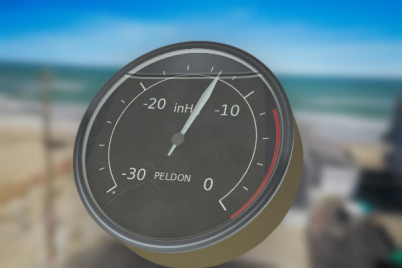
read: **-13** inHg
